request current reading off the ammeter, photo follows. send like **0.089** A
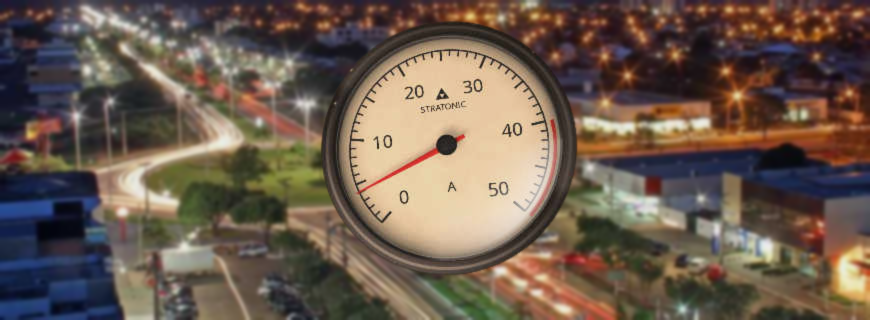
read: **4** A
